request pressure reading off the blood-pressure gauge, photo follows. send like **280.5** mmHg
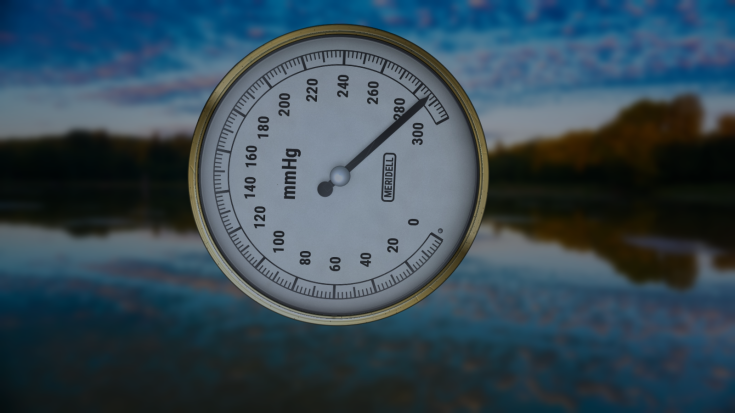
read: **286** mmHg
